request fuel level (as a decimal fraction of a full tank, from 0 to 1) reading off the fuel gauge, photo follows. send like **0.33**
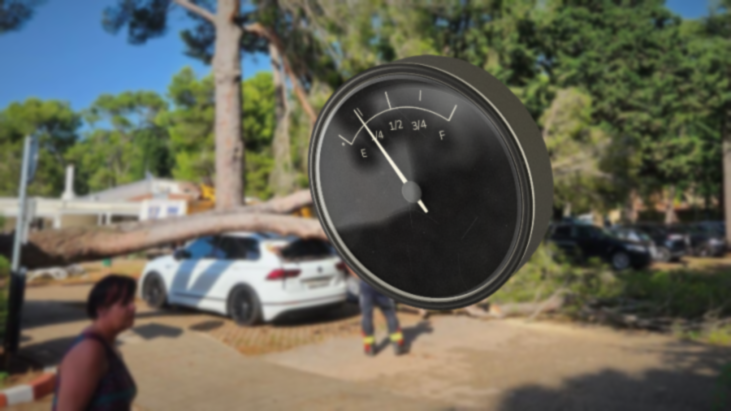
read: **0.25**
